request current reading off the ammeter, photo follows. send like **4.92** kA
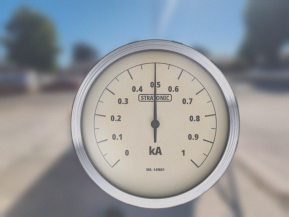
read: **0.5** kA
